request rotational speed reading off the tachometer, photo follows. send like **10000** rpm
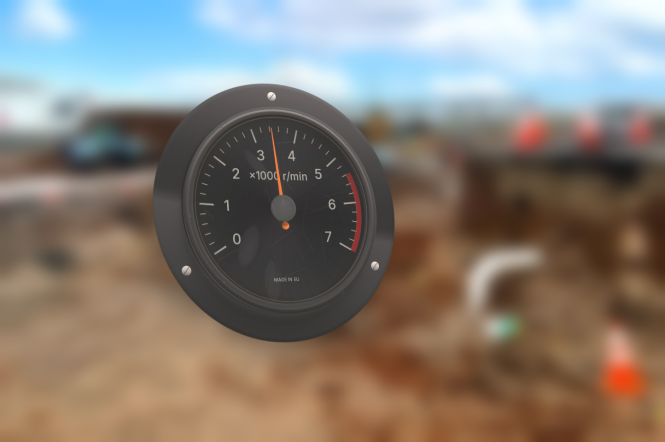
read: **3400** rpm
